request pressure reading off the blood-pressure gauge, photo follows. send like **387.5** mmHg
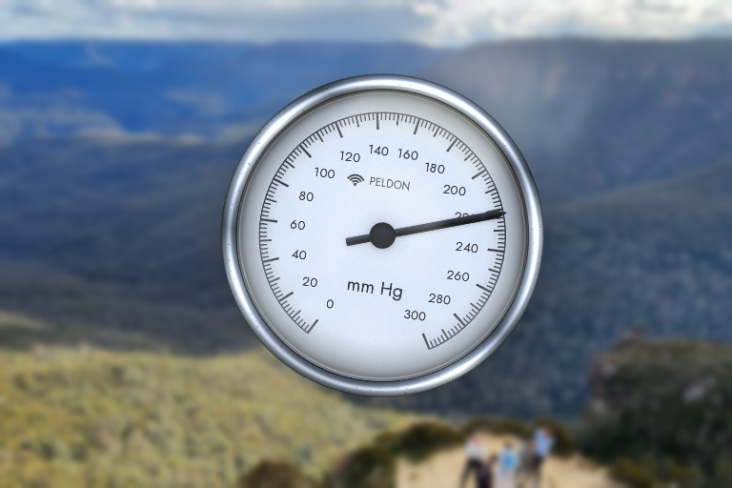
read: **222** mmHg
